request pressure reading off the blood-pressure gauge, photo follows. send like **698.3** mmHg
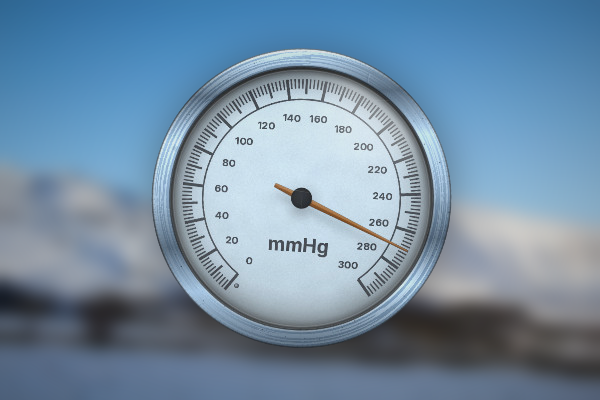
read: **270** mmHg
